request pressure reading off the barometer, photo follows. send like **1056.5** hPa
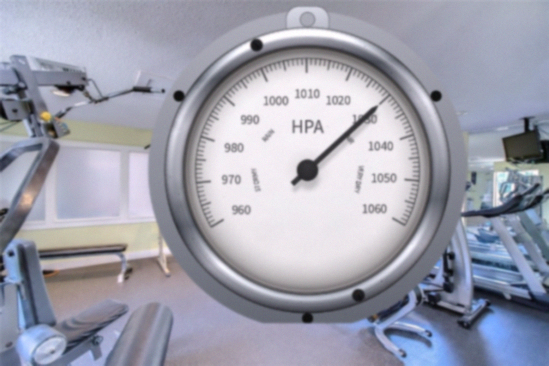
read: **1030** hPa
